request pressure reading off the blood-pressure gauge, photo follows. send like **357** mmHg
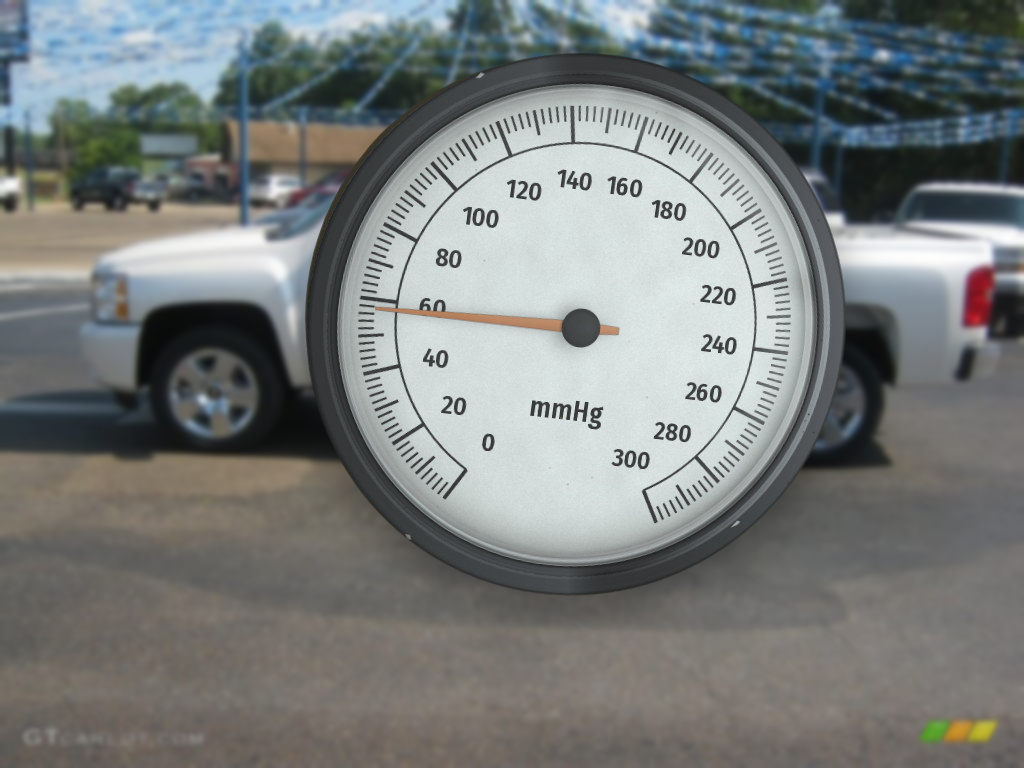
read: **58** mmHg
